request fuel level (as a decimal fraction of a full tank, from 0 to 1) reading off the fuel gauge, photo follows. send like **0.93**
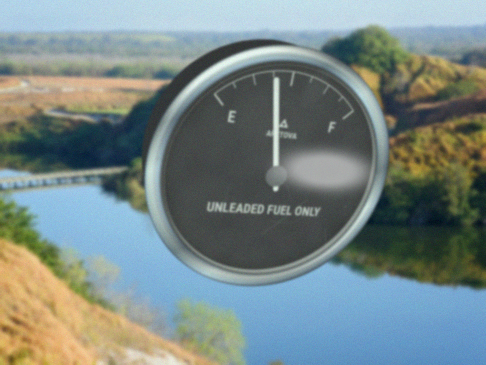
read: **0.375**
